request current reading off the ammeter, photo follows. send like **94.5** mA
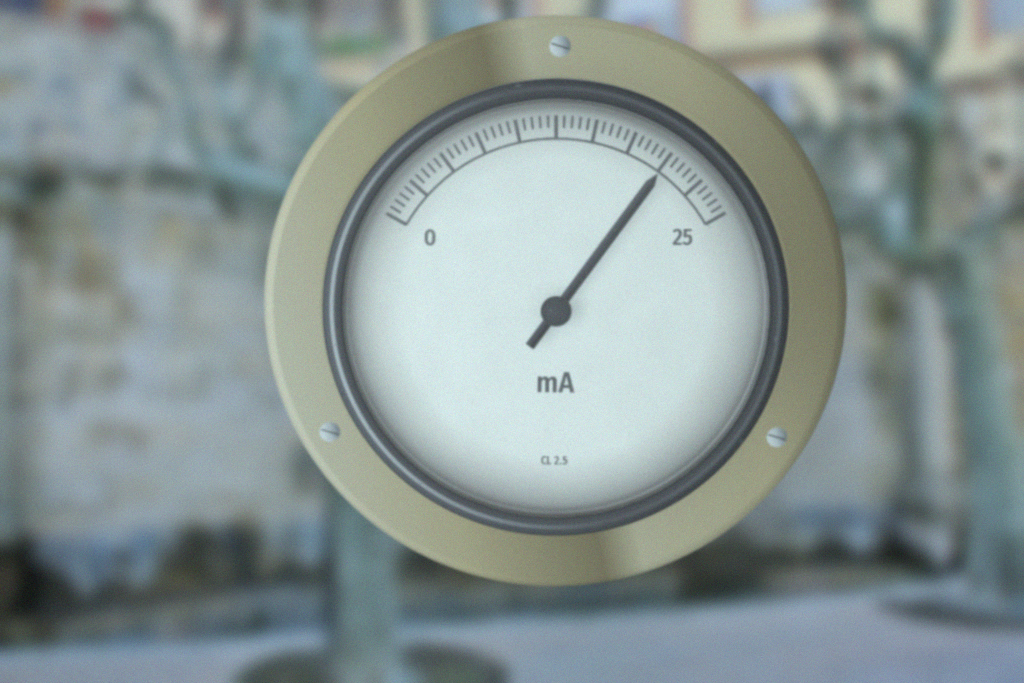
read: **20** mA
